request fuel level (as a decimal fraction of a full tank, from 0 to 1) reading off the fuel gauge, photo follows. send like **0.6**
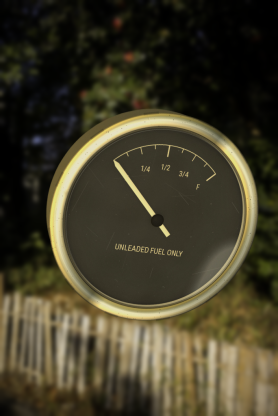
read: **0**
